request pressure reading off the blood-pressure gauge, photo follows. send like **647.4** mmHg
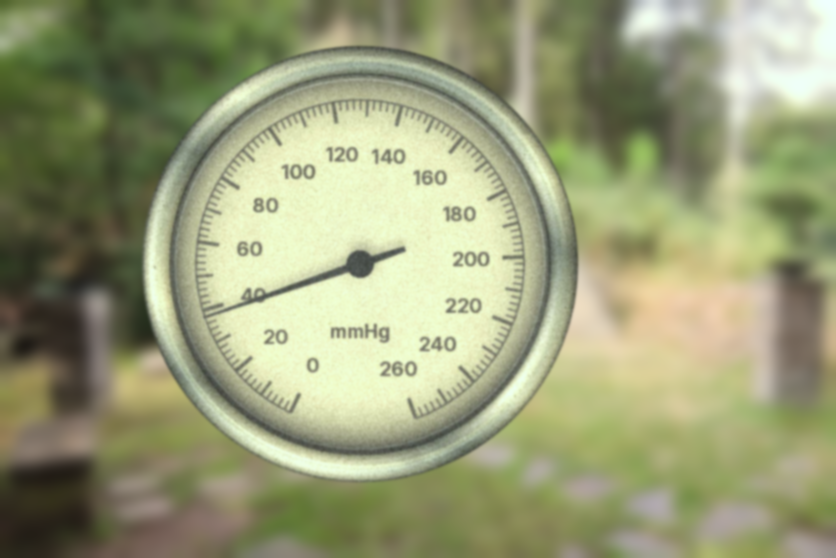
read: **38** mmHg
